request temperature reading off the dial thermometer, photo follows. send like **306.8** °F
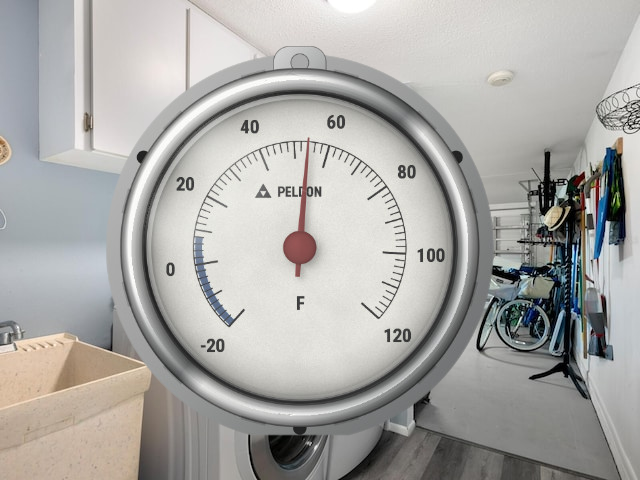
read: **54** °F
